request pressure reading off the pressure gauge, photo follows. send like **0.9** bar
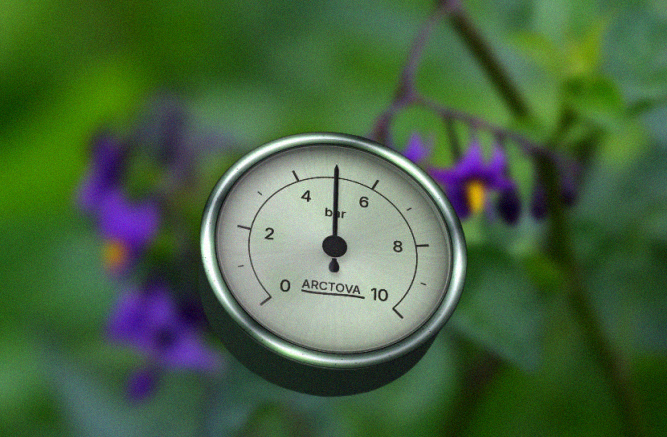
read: **5** bar
